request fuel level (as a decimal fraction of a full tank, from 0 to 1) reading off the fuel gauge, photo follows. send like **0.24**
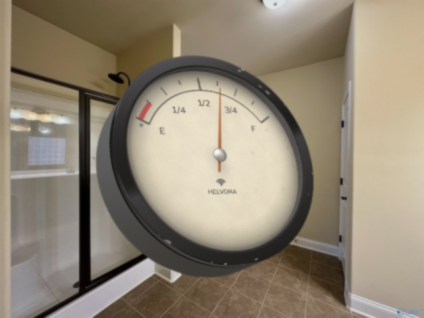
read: **0.625**
